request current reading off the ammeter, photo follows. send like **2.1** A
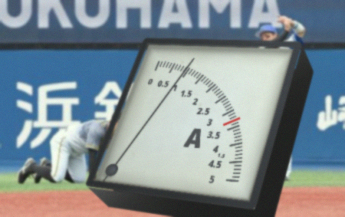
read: **1** A
